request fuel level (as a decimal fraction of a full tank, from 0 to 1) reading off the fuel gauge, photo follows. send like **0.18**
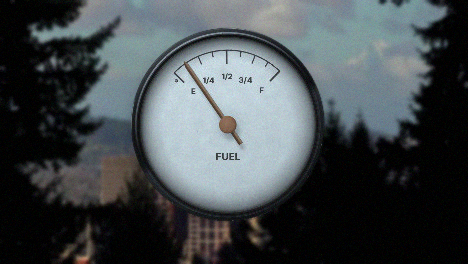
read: **0.125**
